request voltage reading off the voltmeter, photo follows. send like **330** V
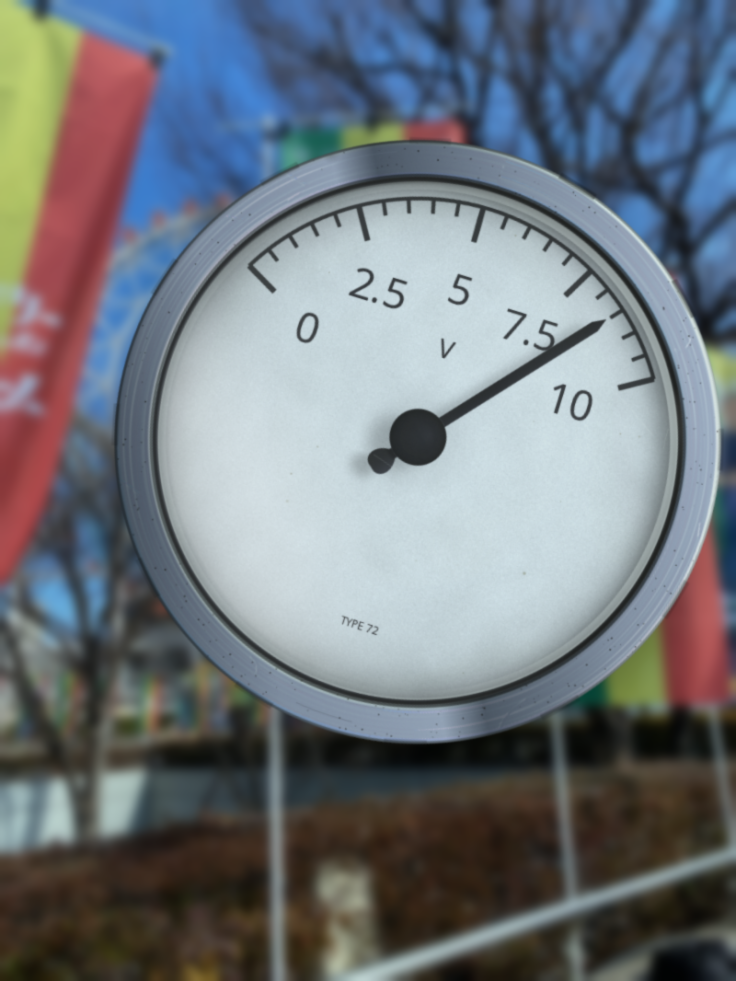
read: **8.5** V
